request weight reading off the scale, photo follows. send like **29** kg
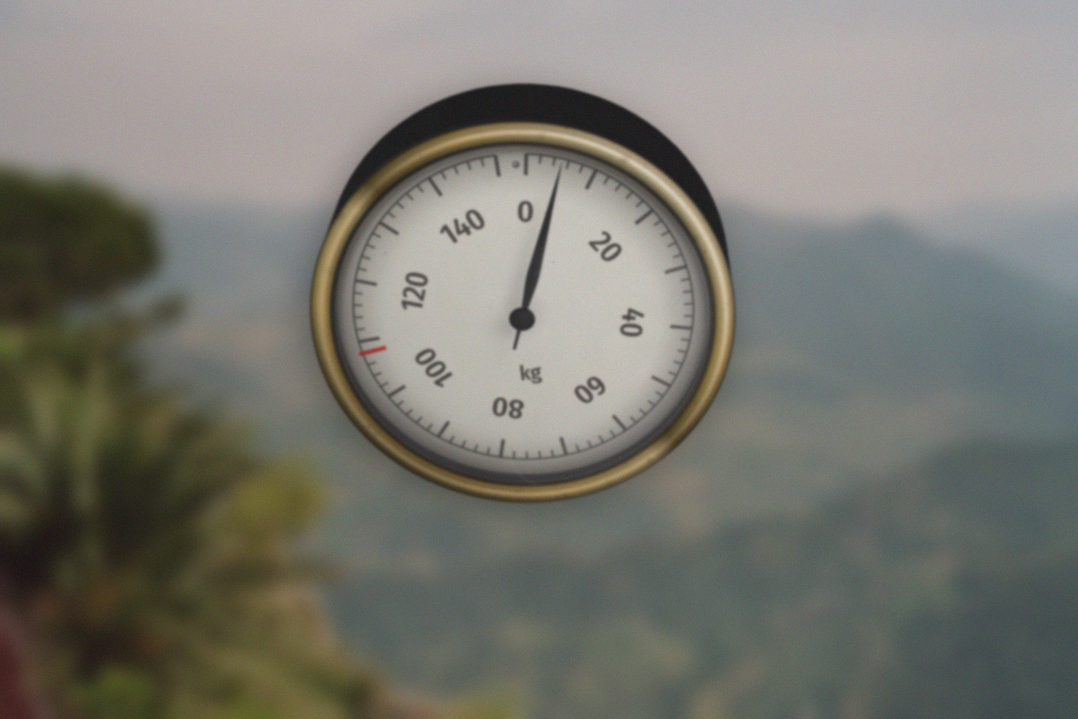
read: **5** kg
